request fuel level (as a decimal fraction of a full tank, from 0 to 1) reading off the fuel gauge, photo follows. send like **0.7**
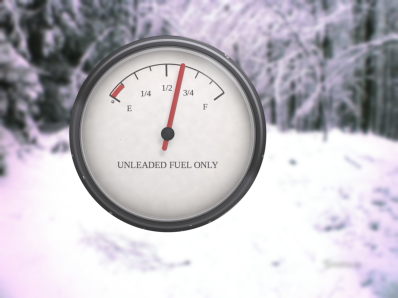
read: **0.625**
